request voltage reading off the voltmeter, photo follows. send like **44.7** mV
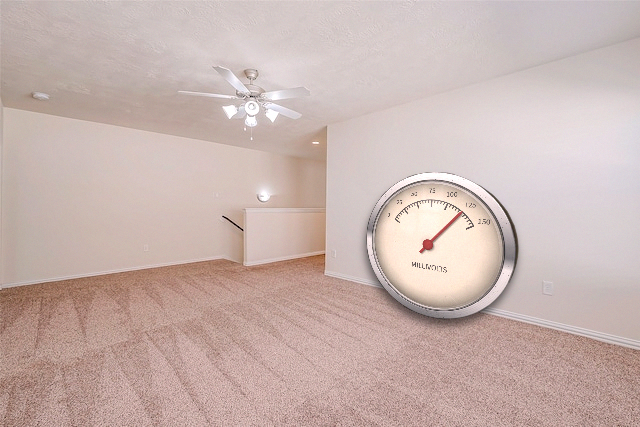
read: **125** mV
